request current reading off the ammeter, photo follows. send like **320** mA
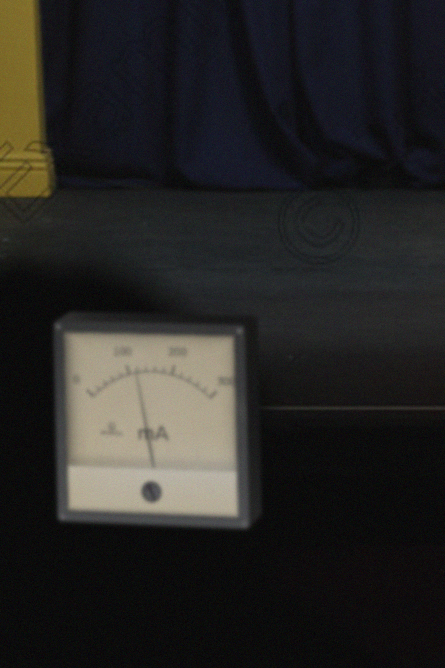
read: **120** mA
